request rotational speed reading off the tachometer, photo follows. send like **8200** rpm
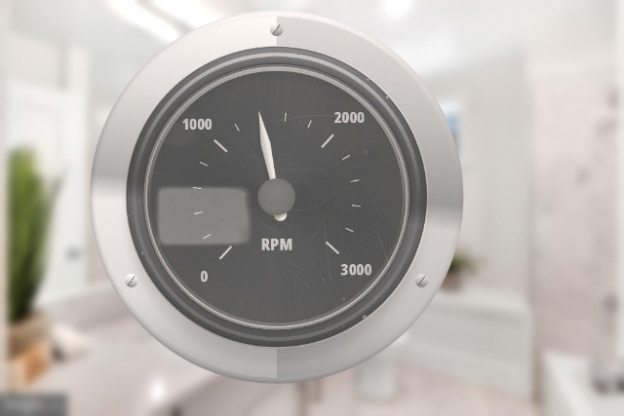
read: **1400** rpm
